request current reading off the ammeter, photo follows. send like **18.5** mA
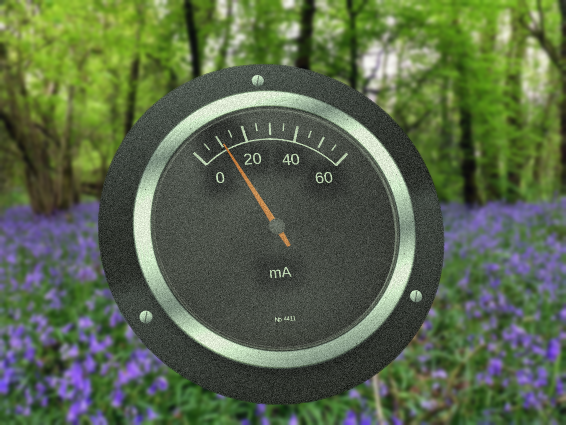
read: **10** mA
